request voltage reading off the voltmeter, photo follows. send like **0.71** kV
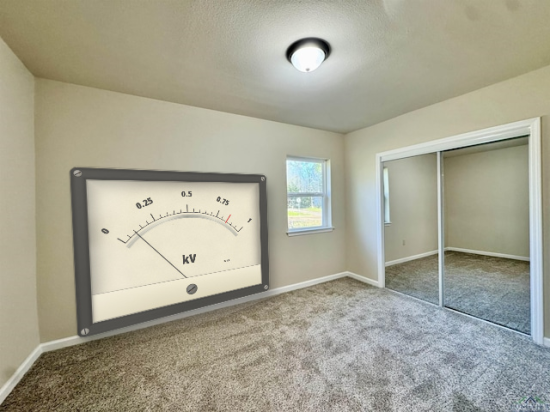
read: **0.1** kV
